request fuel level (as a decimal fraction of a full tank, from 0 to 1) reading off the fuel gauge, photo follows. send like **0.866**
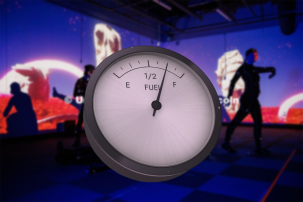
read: **0.75**
